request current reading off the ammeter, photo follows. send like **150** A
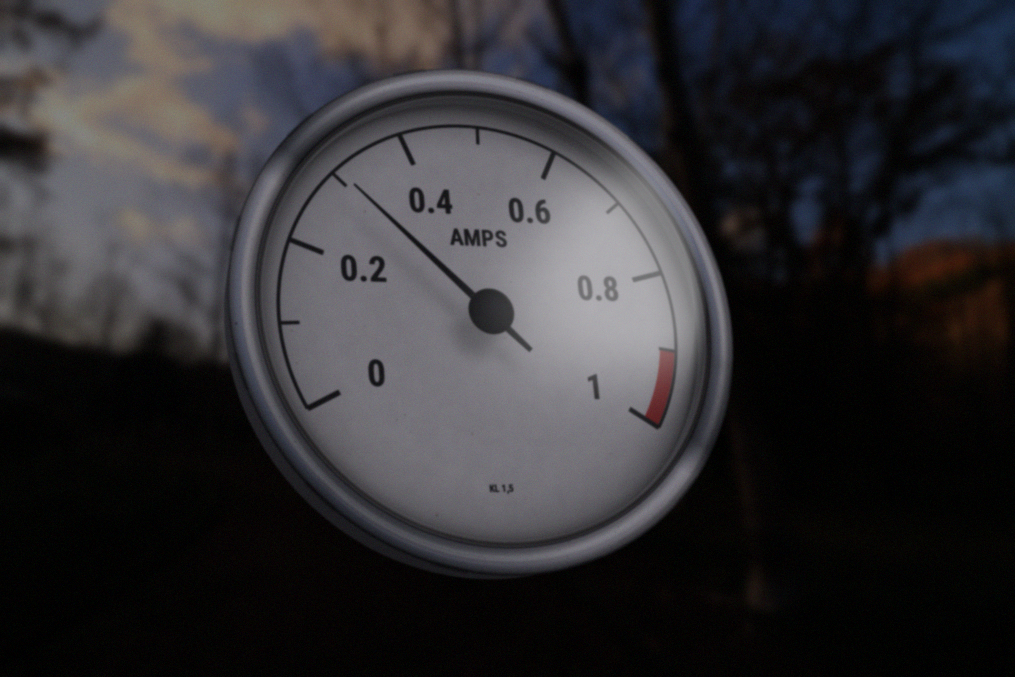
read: **0.3** A
